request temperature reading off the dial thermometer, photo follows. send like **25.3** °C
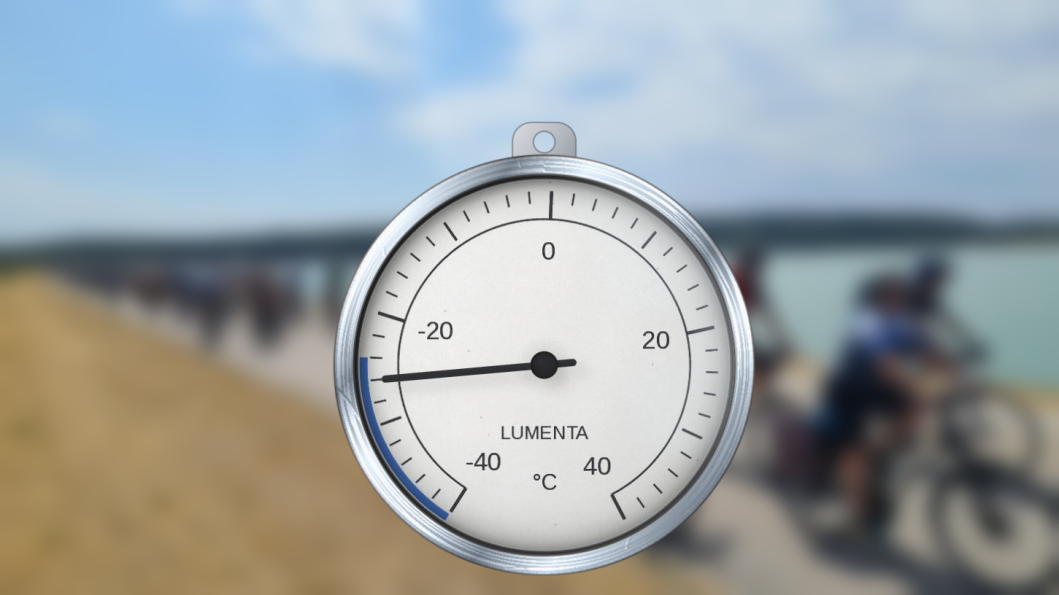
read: **-26** °C
